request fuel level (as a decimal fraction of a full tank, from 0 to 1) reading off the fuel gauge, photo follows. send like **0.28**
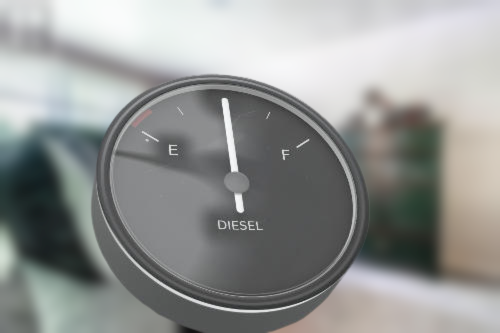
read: **0.5**
